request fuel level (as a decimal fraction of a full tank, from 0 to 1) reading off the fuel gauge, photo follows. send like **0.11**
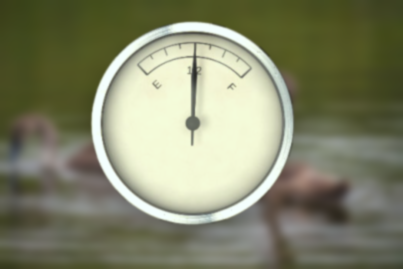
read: **0.5**
